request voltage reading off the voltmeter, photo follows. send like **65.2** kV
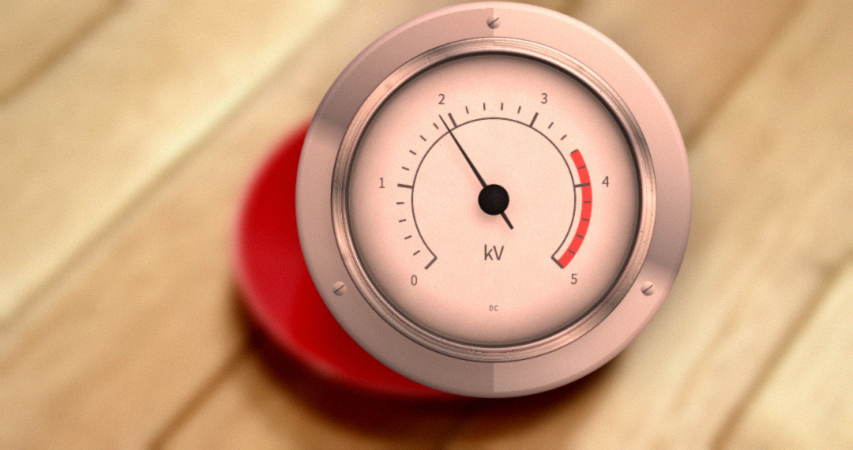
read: **1.9** kV
